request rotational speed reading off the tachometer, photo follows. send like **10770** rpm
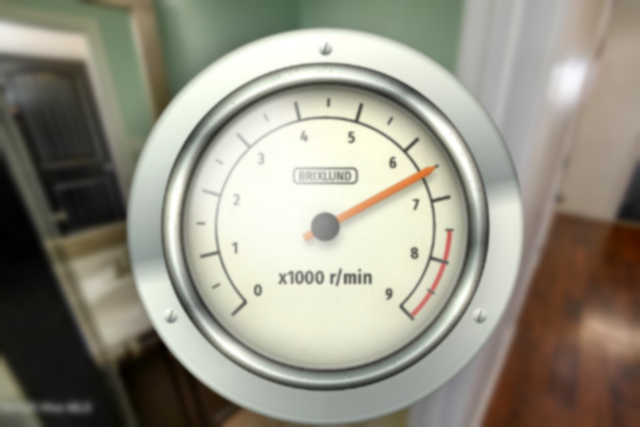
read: **6500** rpm
